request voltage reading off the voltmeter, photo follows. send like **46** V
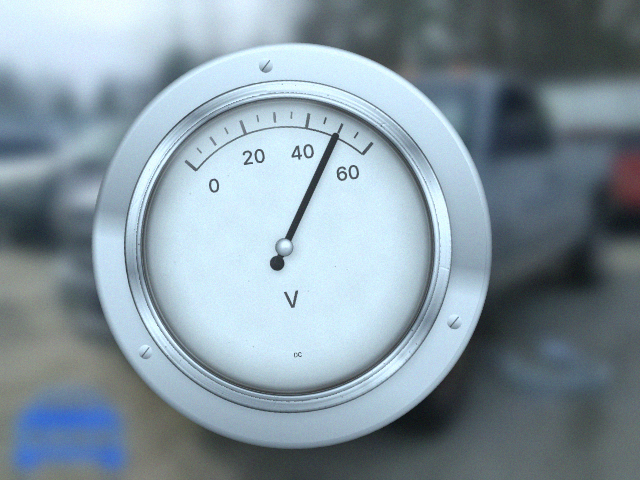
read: **50** V
